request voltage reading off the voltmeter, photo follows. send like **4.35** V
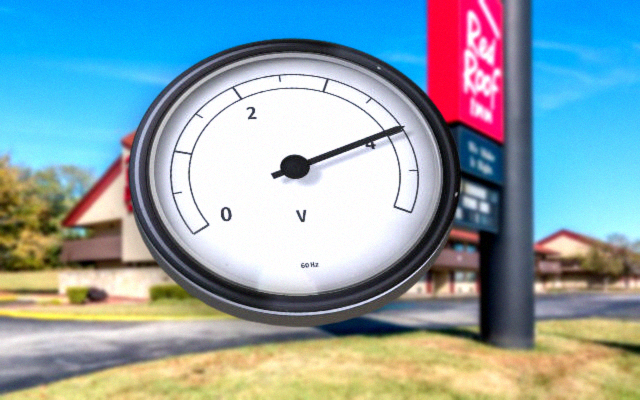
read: **4** V
